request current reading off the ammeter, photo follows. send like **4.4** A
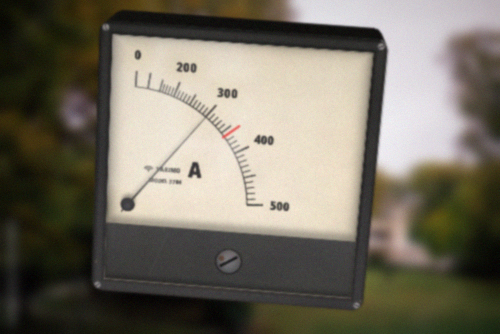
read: **300** A
